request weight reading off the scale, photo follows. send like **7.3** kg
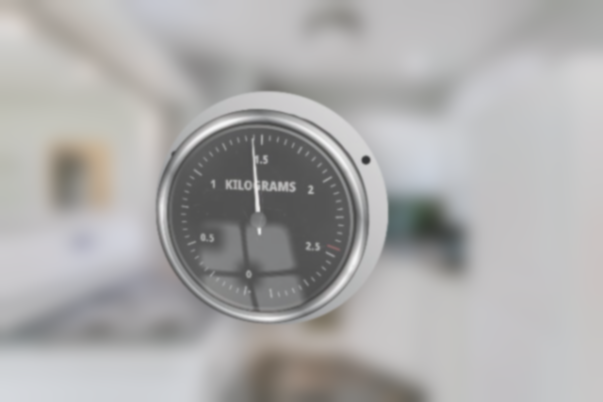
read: **1.45** kg
